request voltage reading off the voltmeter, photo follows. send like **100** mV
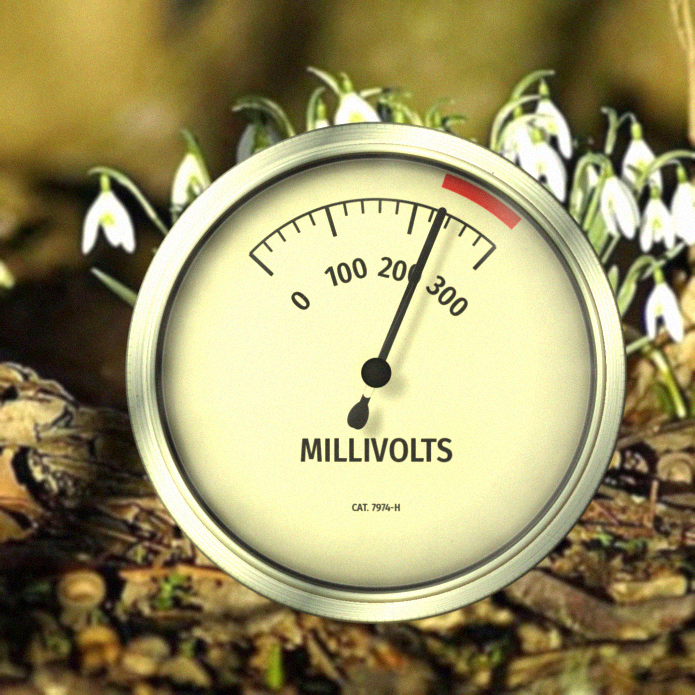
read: **230** mV
